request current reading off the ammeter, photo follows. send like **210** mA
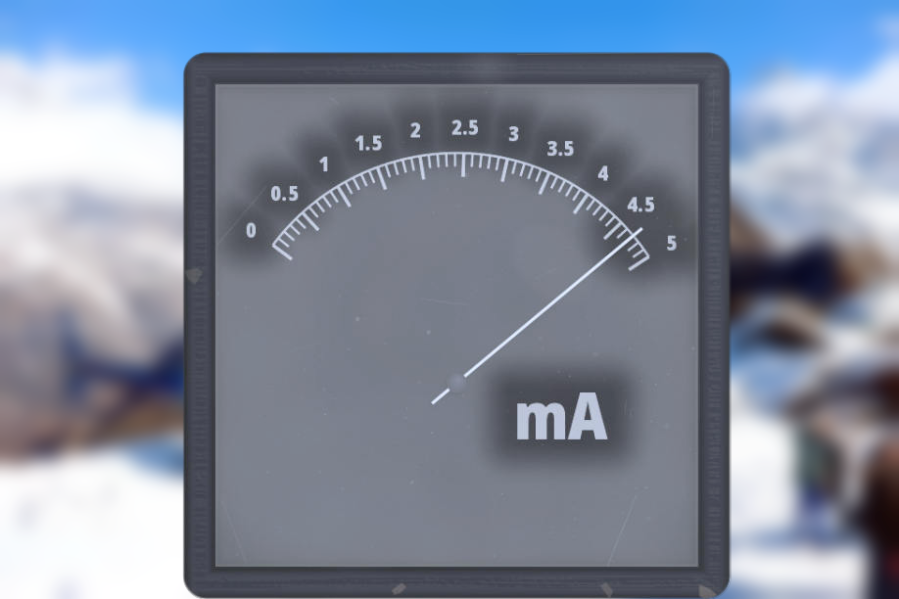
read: **4.7** mA
